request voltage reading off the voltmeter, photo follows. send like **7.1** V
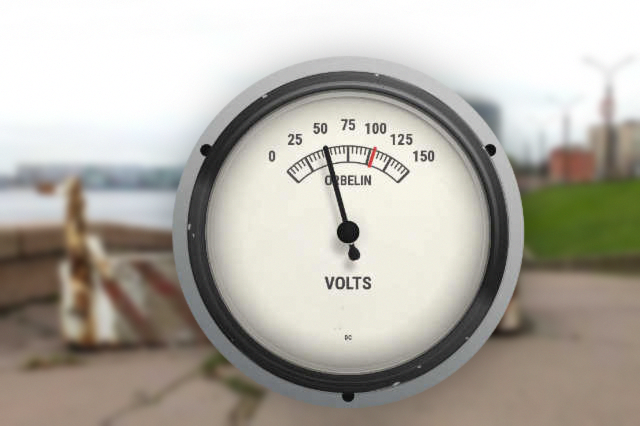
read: **50** V
